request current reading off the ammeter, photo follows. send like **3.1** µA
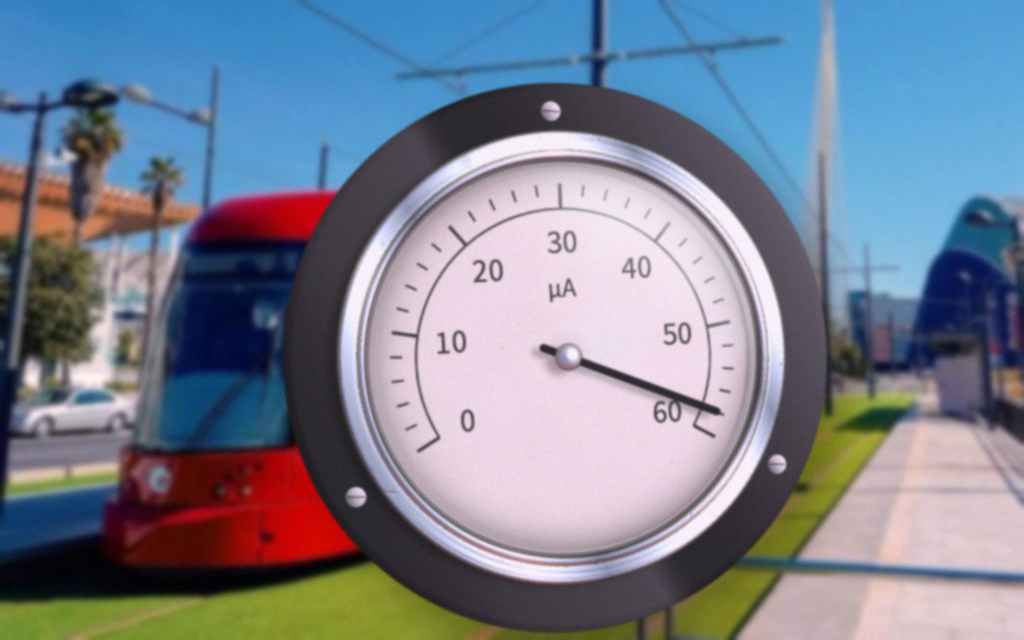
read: **58** µA
